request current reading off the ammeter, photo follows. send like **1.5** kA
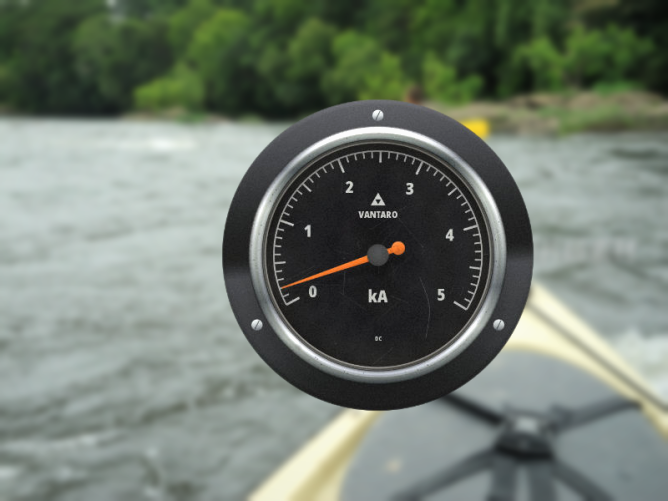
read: **0.2** kA
